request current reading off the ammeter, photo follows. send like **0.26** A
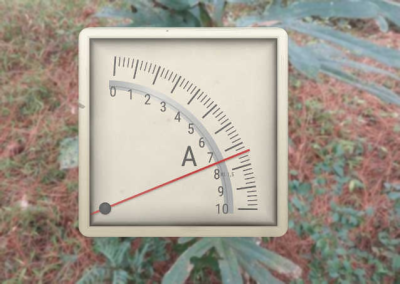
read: **7.4** A
